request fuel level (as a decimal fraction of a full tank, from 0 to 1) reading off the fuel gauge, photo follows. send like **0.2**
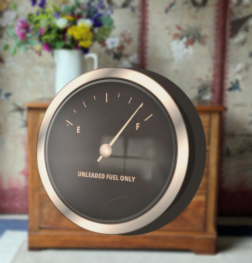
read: **0.875**
